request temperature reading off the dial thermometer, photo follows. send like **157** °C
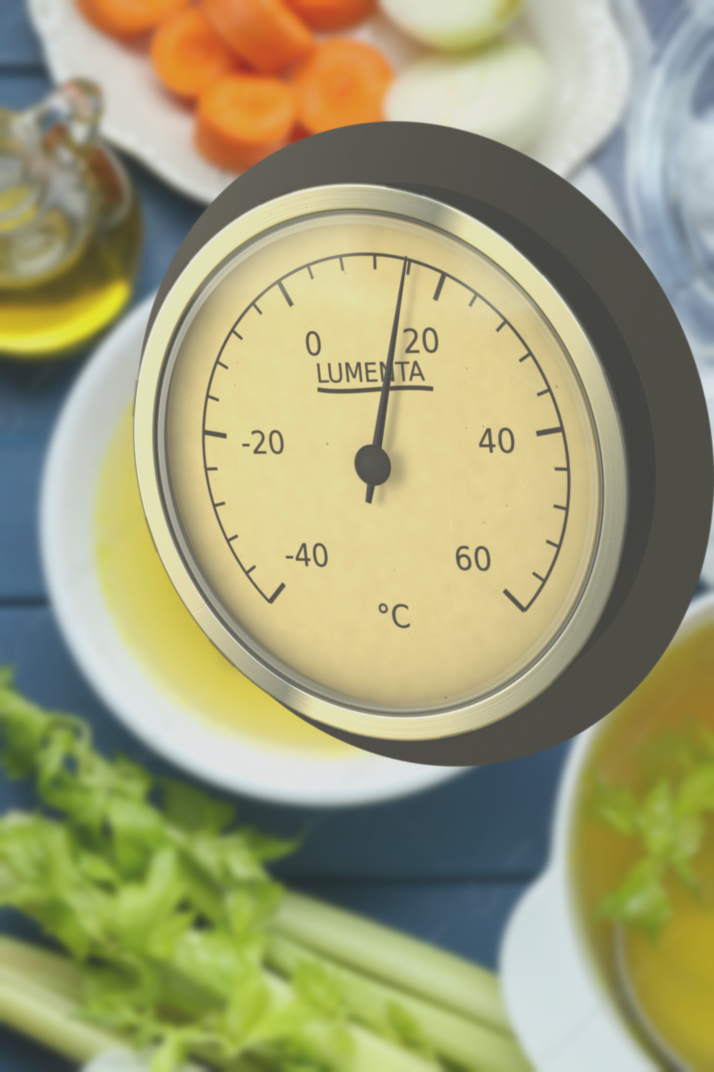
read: **16** °C
